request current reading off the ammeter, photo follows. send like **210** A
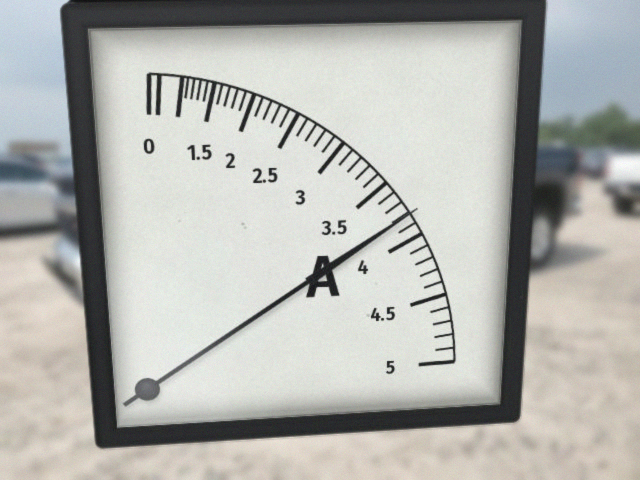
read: **3.8** A
